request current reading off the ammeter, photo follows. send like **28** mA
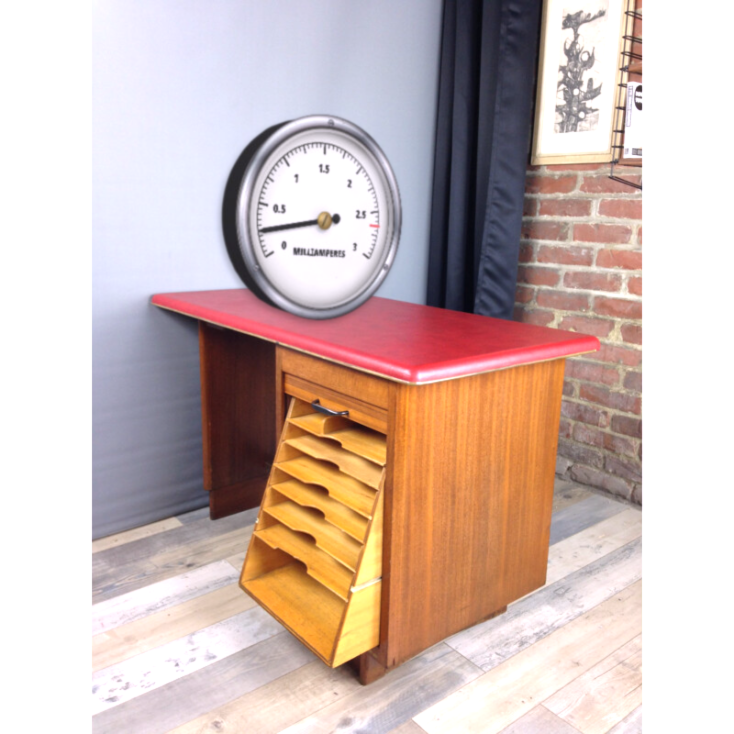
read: **0.25** mA
